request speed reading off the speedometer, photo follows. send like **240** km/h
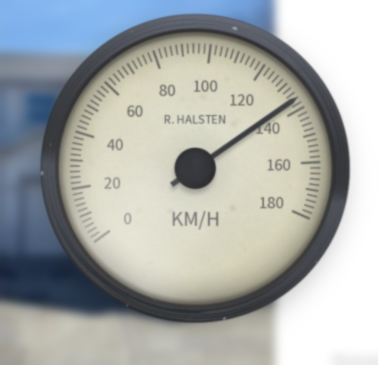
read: **136** km/h
